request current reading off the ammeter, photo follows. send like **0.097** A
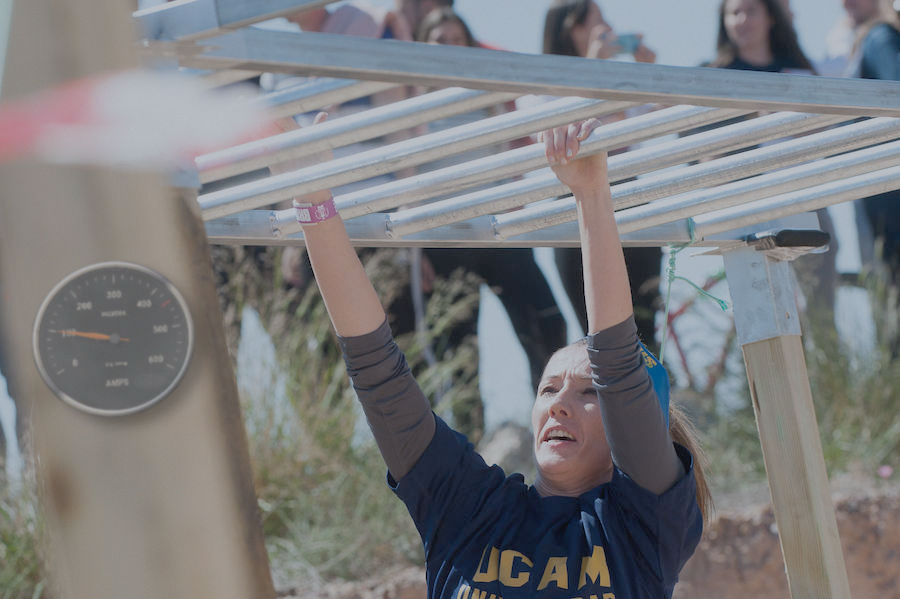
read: **100** A
